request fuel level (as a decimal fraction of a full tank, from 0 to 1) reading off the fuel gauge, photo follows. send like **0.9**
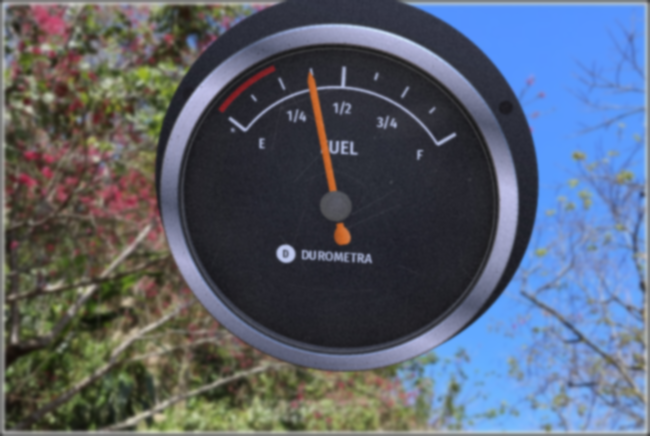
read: **0.375**
